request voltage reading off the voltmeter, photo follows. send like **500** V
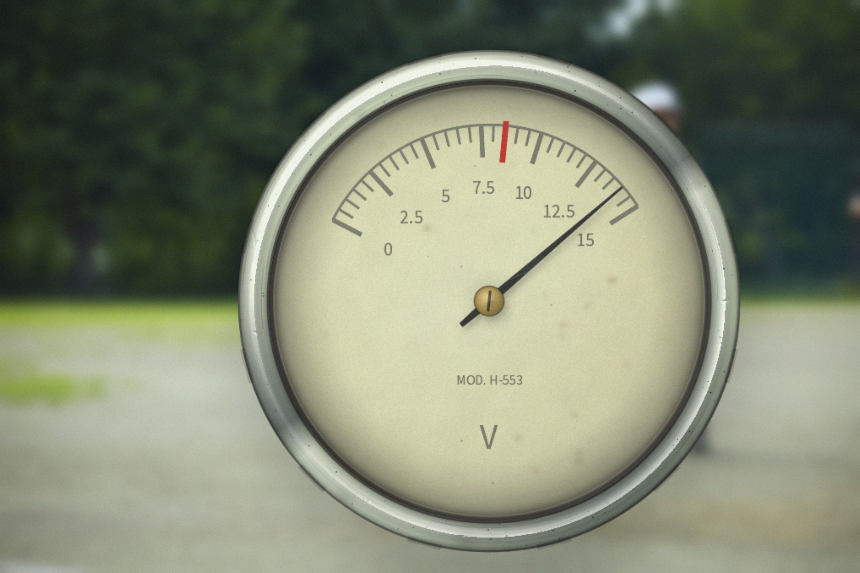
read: **14** V
